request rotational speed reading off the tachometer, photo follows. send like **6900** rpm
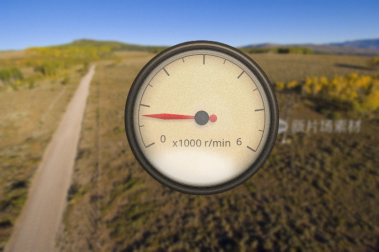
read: **750** rpm
